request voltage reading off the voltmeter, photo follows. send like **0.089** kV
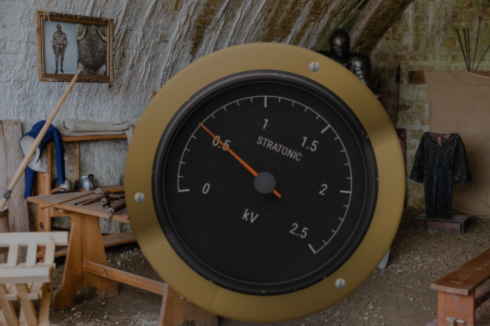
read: **0.5** kV
